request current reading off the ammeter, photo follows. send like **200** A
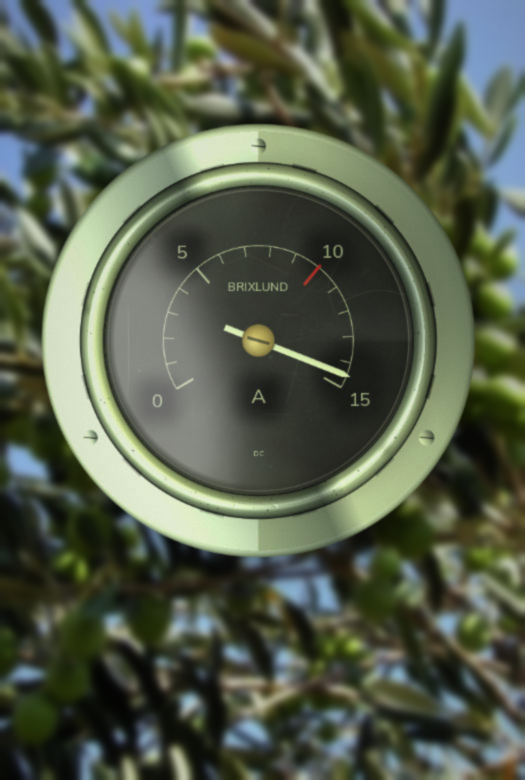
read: **14.5** A
